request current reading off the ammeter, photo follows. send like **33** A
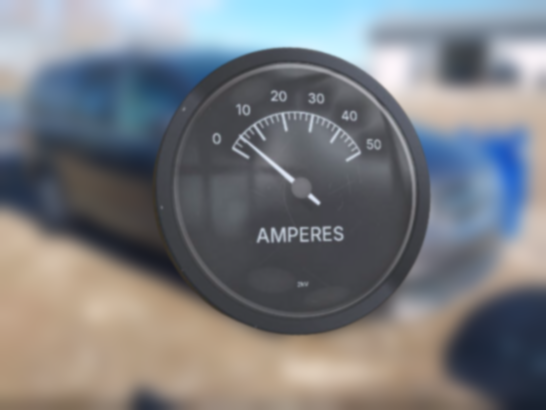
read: **4** A
